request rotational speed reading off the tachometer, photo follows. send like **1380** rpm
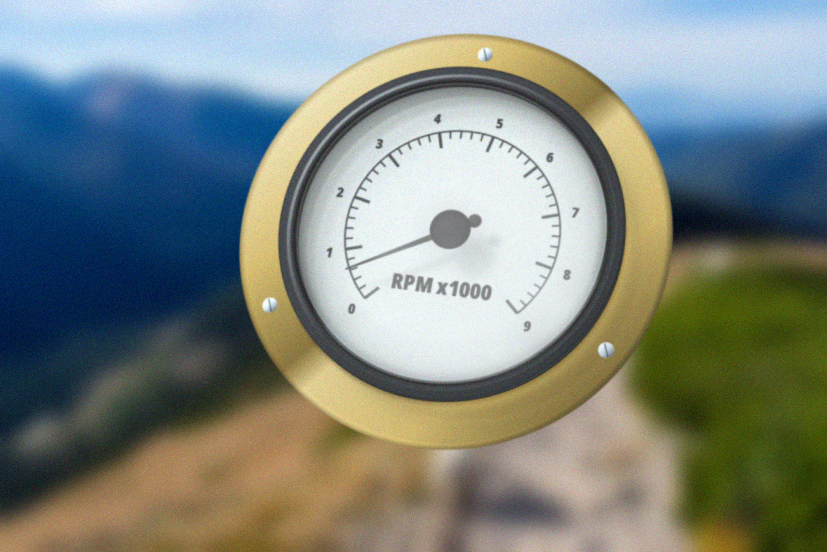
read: **600** rpm
